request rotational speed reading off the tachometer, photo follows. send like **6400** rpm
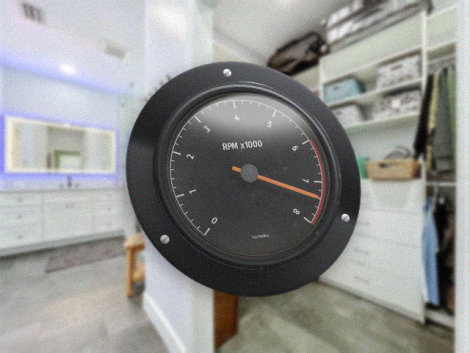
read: **7400** rpm
